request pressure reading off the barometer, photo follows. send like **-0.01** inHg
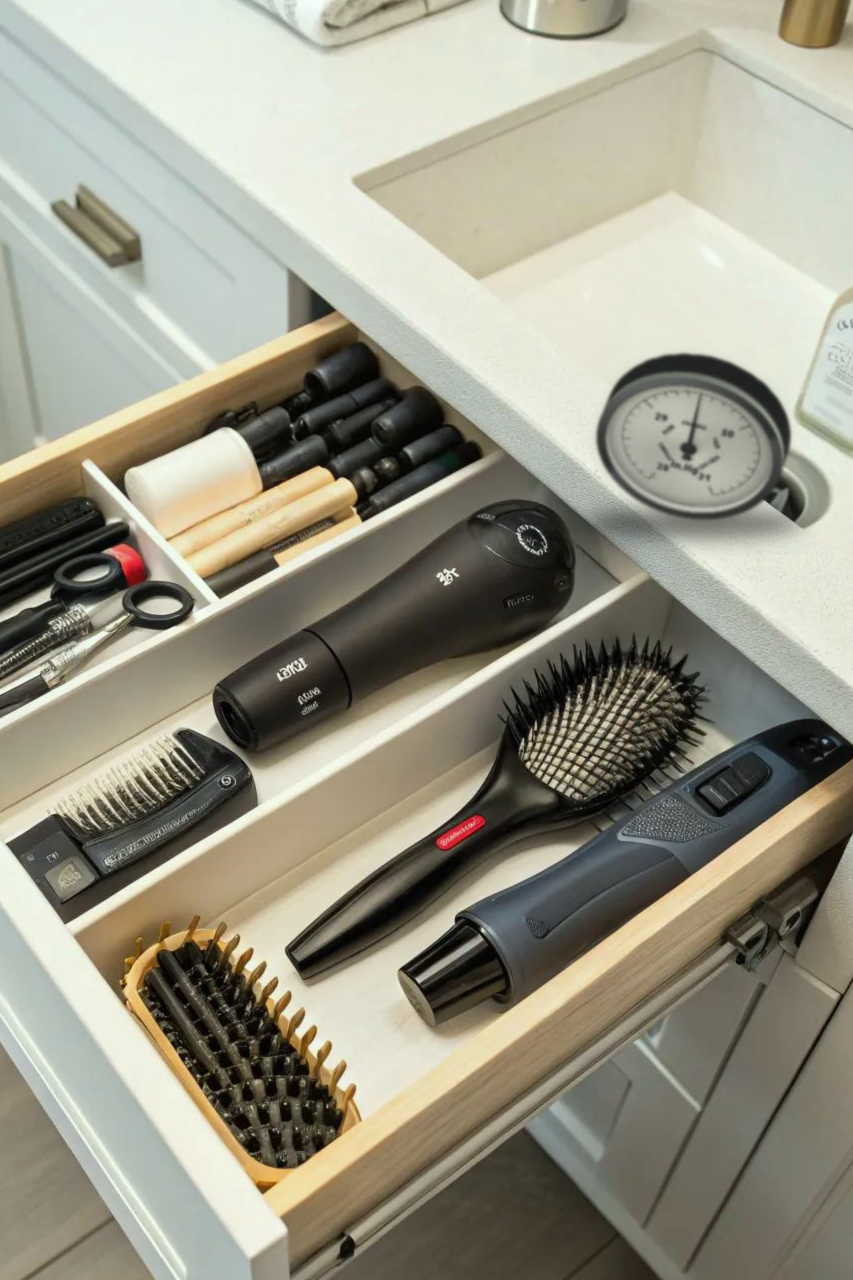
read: **29.5** inHg
